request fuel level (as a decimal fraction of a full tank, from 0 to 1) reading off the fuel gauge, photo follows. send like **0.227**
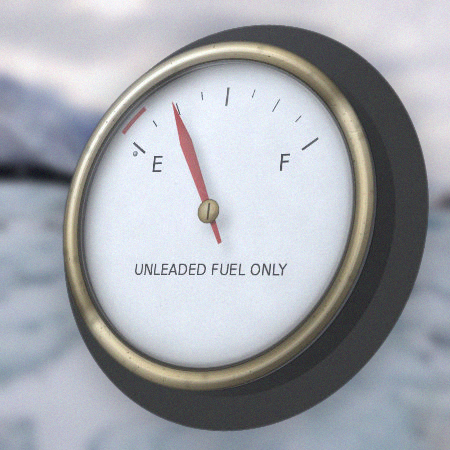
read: **0.25**
